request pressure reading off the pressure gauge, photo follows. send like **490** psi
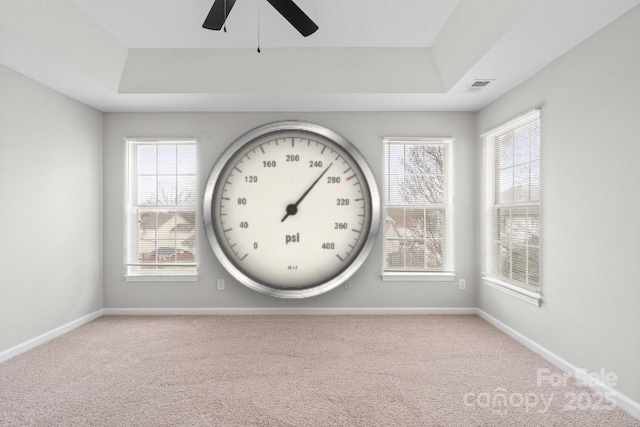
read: **260** psi
